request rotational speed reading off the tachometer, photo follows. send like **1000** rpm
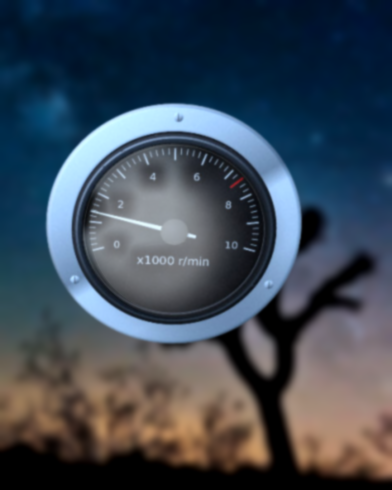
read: **1400** rpm
